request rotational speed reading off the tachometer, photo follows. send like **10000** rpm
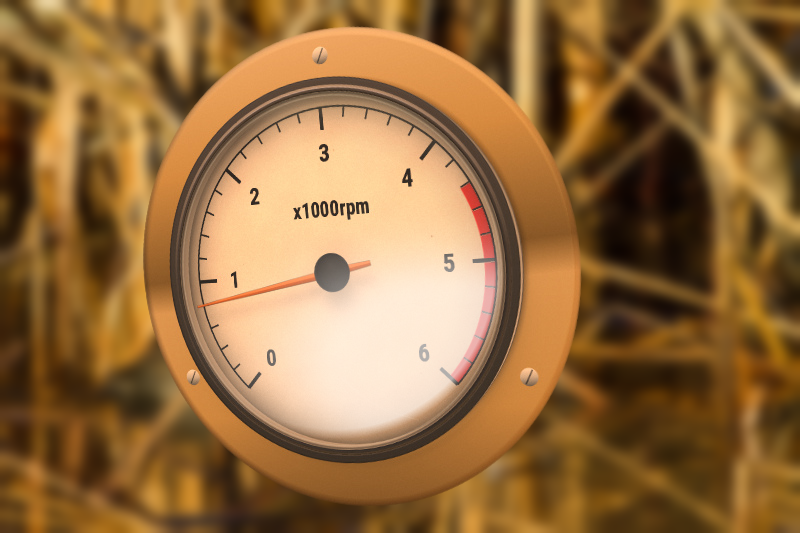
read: **800** rpm
